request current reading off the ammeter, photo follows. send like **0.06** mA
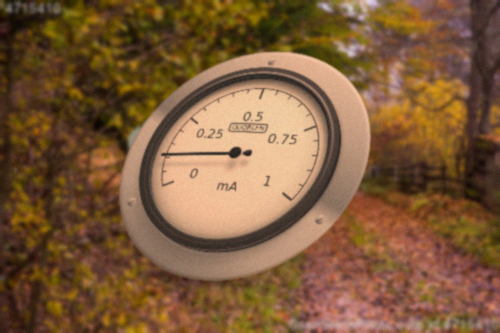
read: **0.1** mA
